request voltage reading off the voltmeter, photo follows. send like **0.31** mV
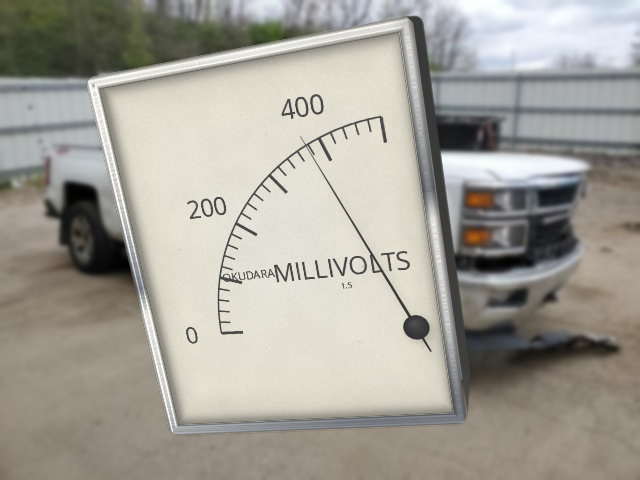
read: **380** mV
